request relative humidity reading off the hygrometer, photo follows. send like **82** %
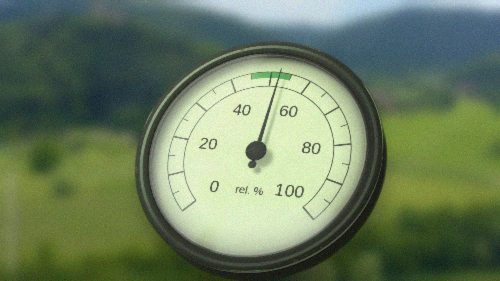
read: **52.5** %
